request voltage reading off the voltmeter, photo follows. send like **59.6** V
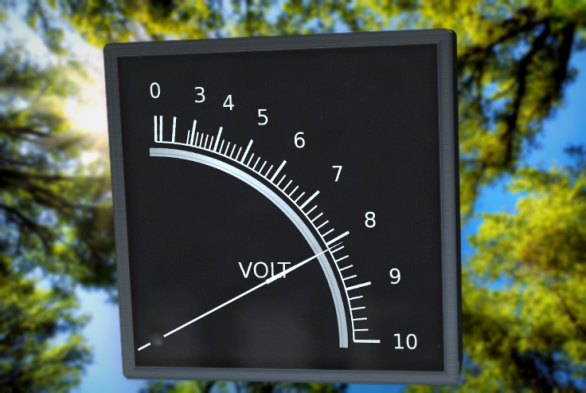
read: **8.1** V
